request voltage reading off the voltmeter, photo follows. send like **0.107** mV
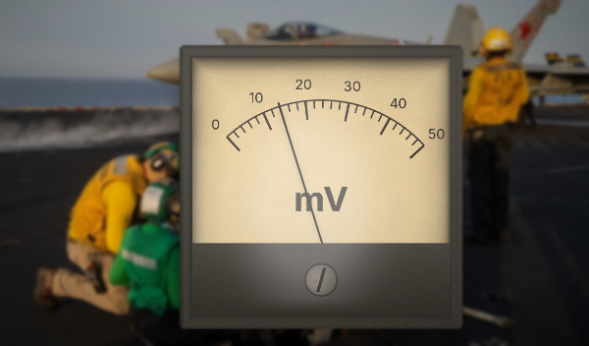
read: **14** mV
